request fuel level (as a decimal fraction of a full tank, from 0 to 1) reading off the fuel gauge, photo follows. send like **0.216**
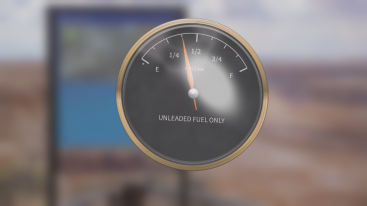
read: **0.375**
